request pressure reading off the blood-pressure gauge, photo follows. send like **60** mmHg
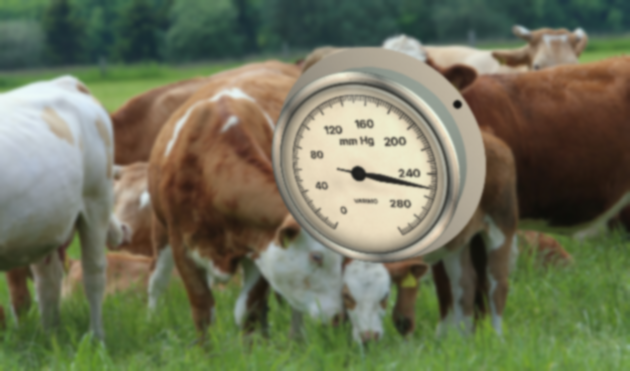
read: **250** mmHg
